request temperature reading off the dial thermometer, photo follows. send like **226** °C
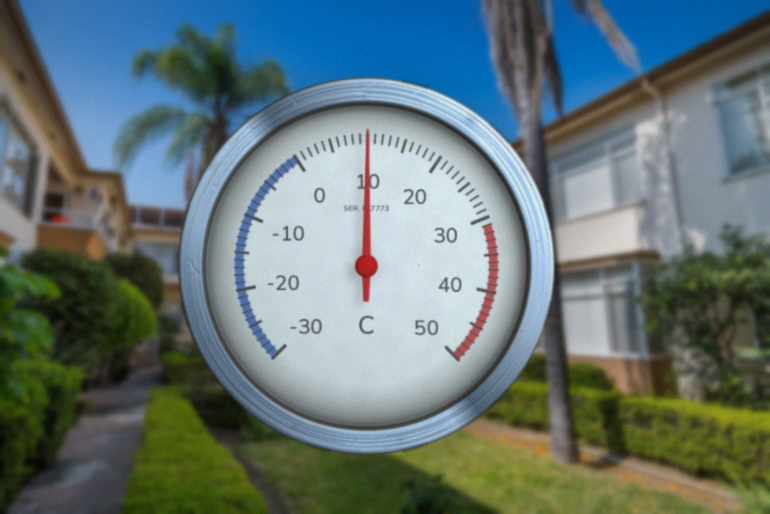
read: **10** °C
